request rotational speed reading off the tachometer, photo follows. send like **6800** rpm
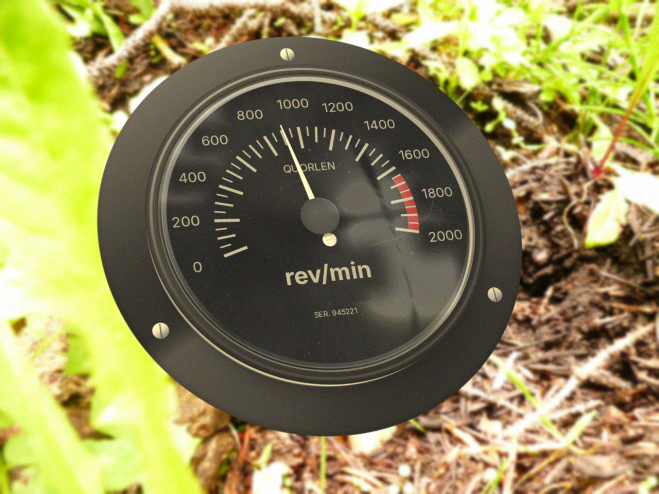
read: **900** rpm
